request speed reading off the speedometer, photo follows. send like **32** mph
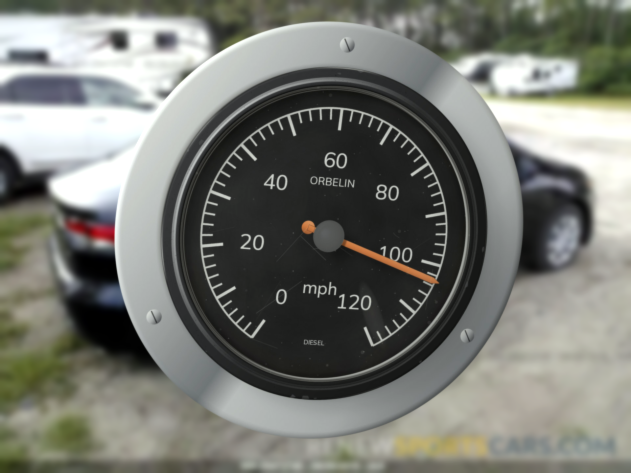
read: **103** mph
